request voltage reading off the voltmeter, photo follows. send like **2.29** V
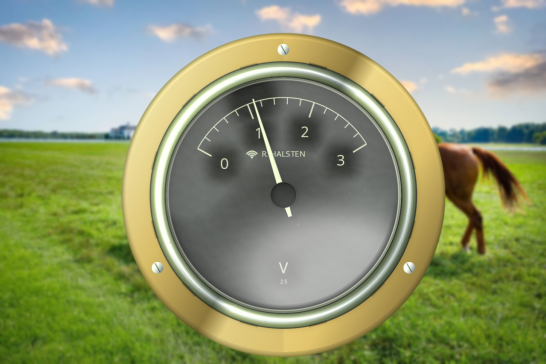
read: **1.1** V
